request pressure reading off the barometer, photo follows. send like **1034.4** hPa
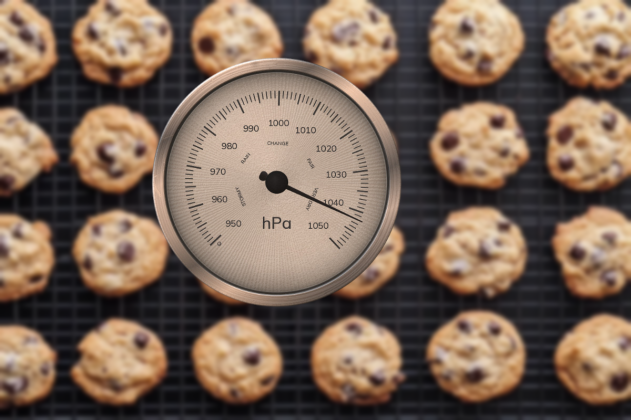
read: **1042** hPa
